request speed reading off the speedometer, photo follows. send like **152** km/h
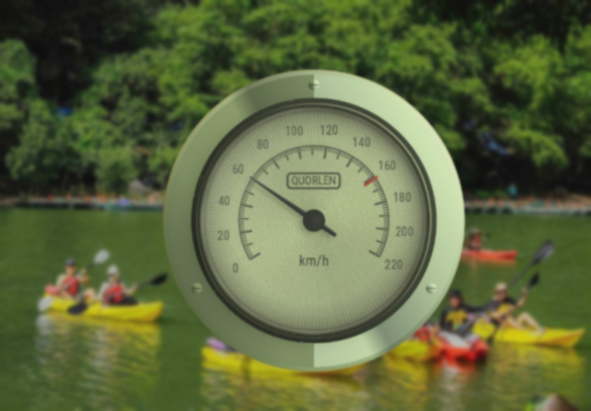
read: **60** km/h
